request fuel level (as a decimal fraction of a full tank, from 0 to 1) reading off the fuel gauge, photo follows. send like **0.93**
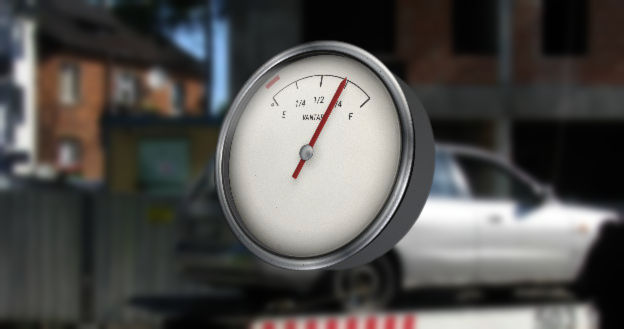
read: **0.75**
